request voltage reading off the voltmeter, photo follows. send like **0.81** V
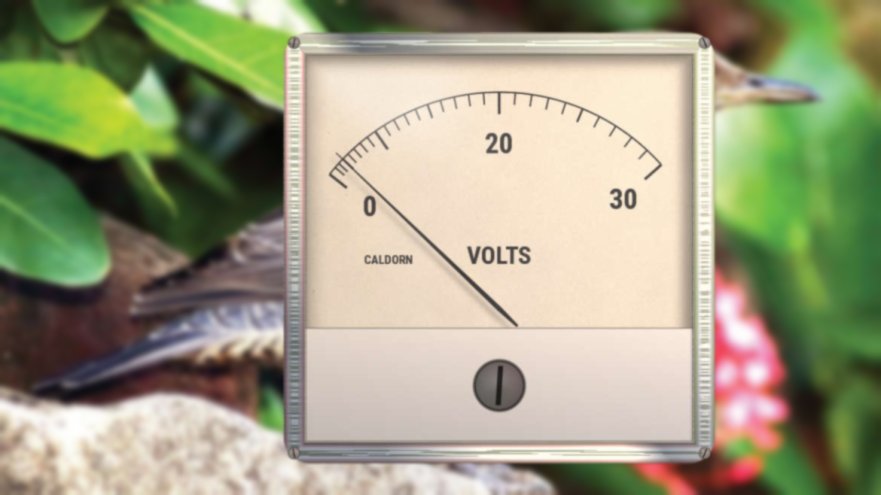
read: **5** V
